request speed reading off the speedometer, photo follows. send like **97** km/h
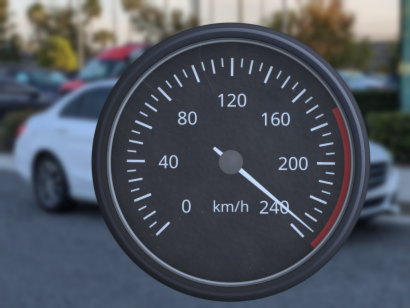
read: **235** km/h
